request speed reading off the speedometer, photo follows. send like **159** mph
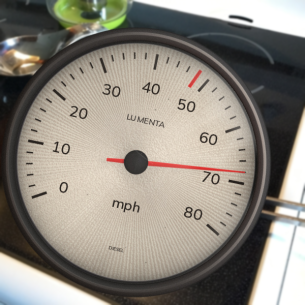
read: **68** mph
